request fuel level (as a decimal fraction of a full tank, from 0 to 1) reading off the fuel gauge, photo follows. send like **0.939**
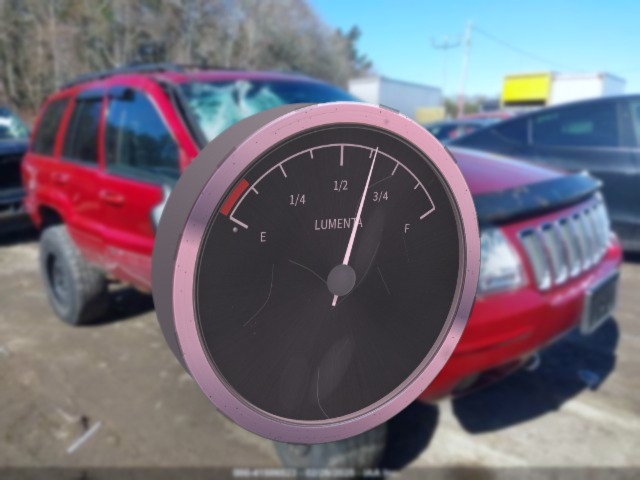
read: **0.625**
